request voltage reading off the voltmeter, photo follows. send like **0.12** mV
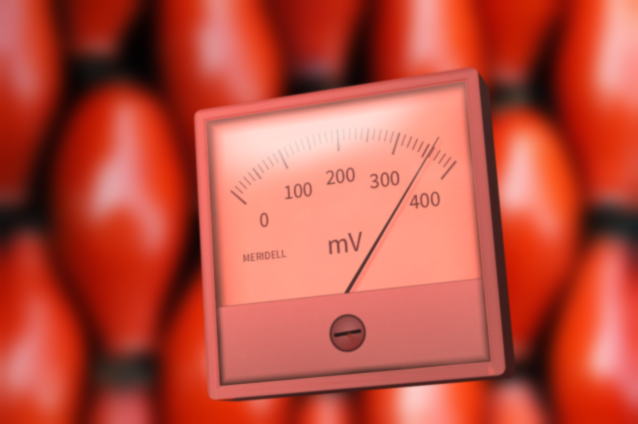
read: **360** mV
